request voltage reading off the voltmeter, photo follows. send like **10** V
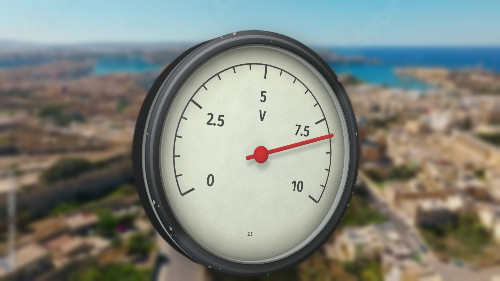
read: **8** V
